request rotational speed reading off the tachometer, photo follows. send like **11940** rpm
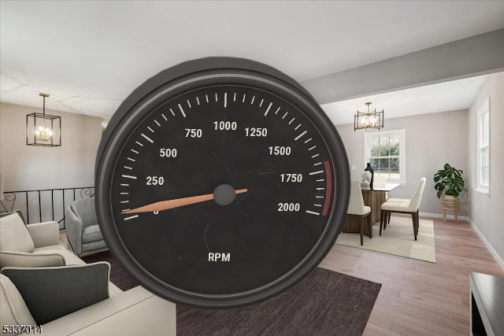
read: **50** rpm
